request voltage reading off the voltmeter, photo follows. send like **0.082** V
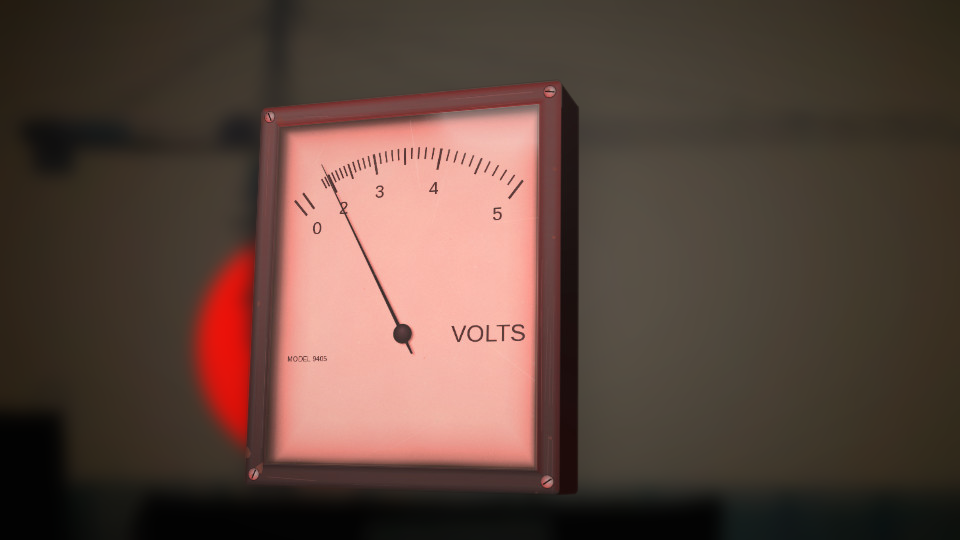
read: **2** V
